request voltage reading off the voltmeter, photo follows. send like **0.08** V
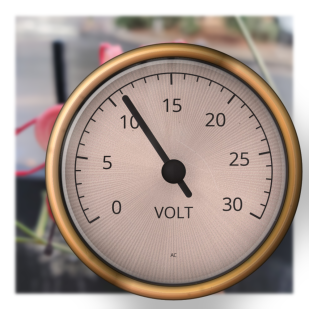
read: **11** V
